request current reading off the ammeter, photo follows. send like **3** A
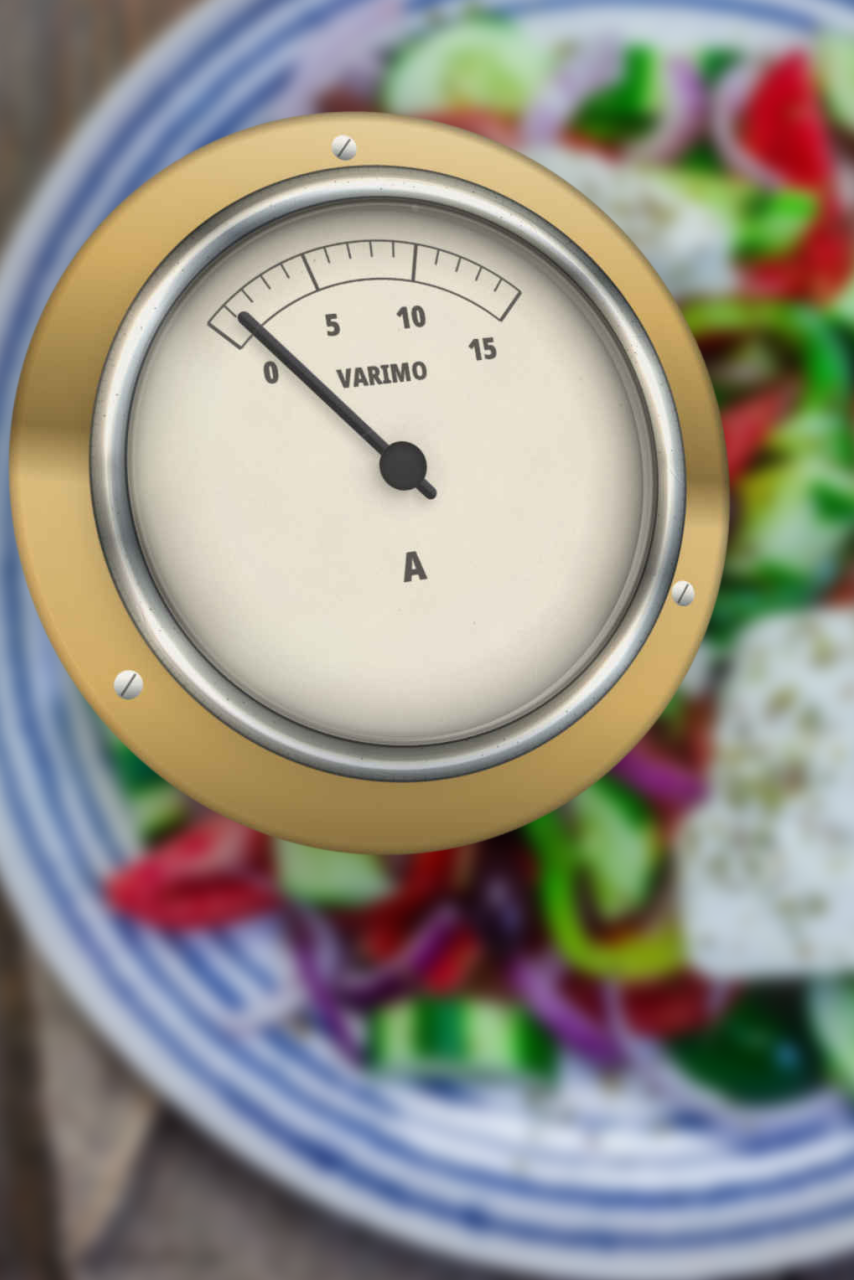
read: **1** A
